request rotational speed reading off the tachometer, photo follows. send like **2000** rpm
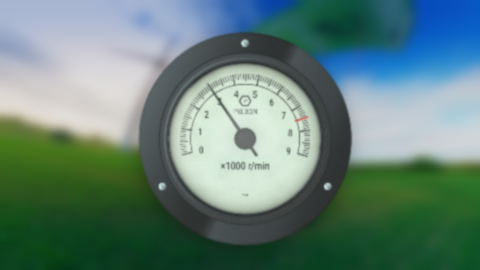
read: **3000** rpm
